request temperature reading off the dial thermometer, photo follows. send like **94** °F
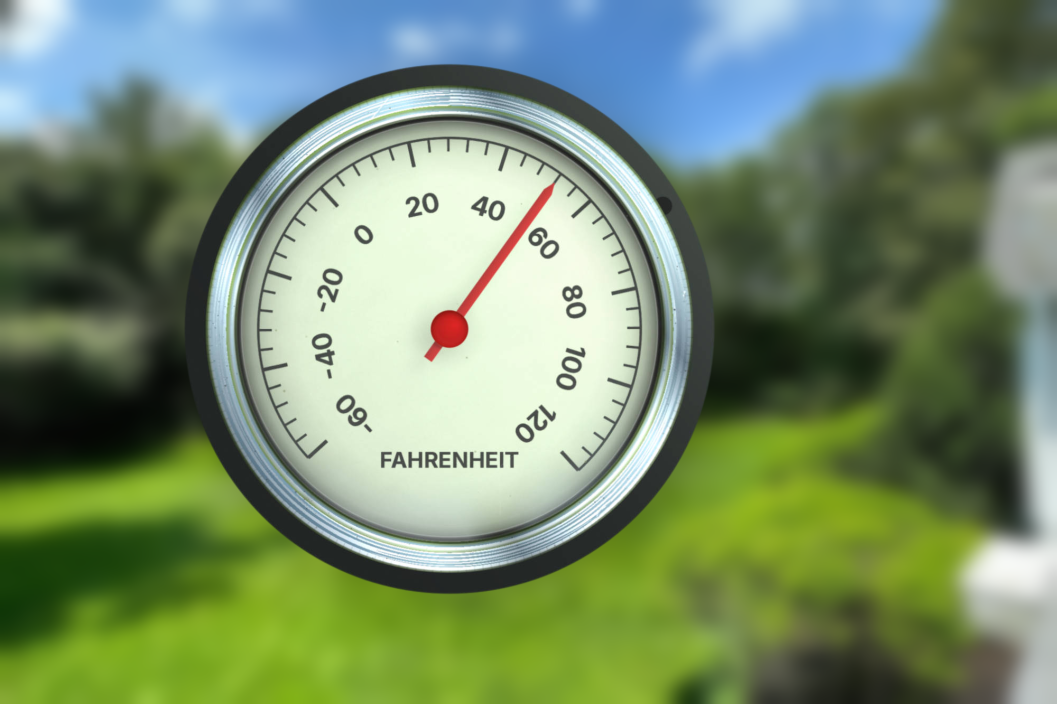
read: **52** °F
